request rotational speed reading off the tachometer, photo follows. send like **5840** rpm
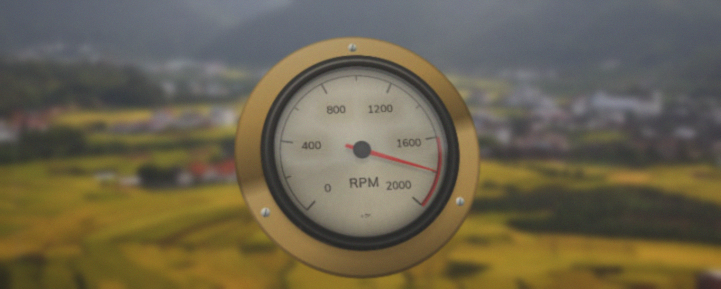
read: **1800** rpm
